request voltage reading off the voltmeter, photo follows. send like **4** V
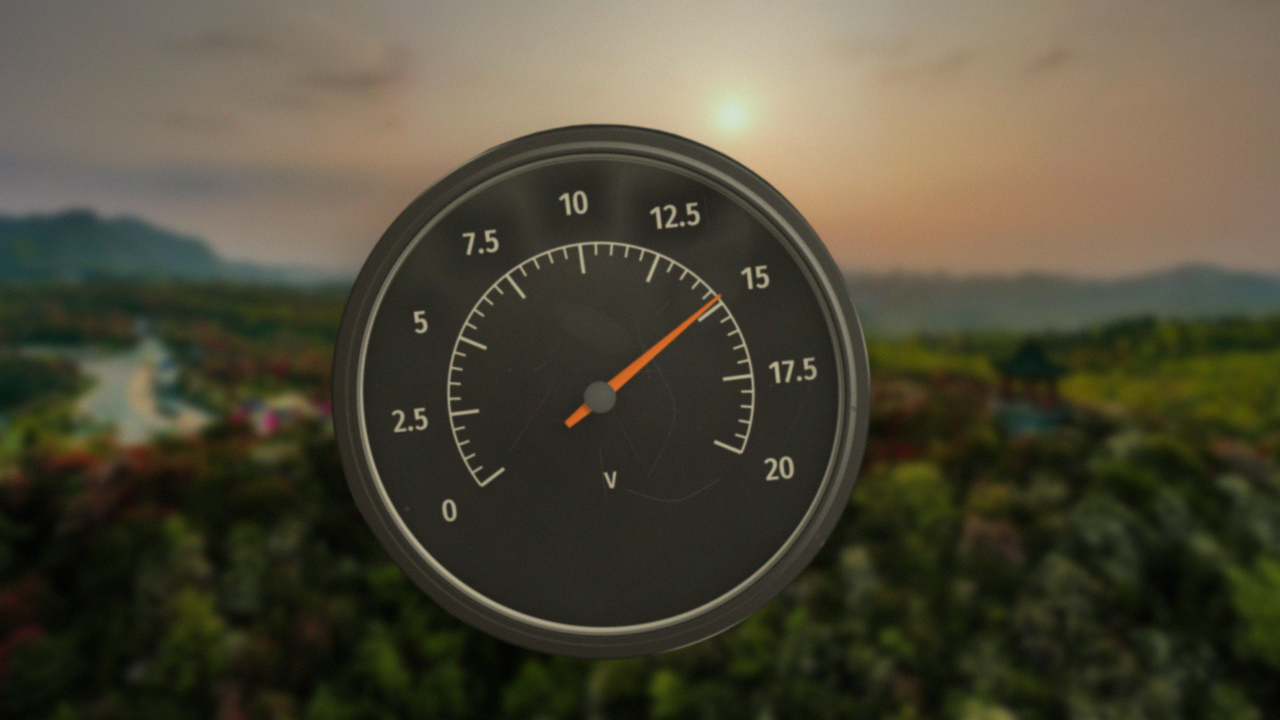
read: **14.75** V
